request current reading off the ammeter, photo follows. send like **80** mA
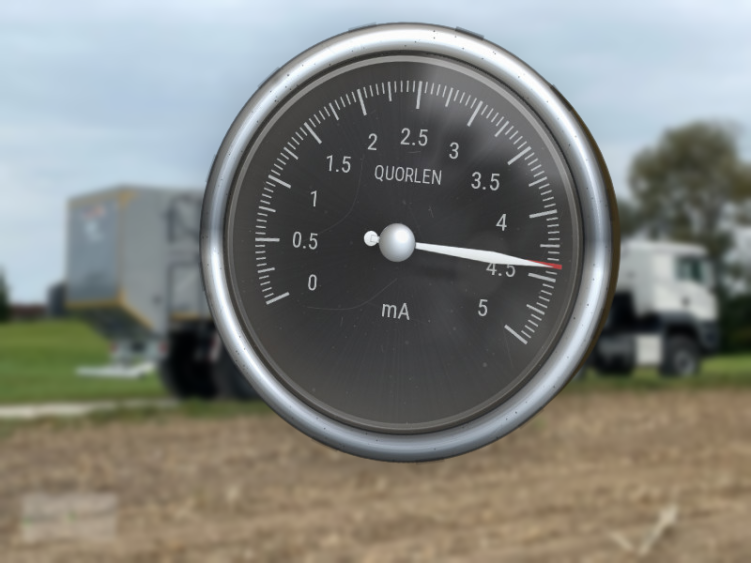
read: **4.4** mA
